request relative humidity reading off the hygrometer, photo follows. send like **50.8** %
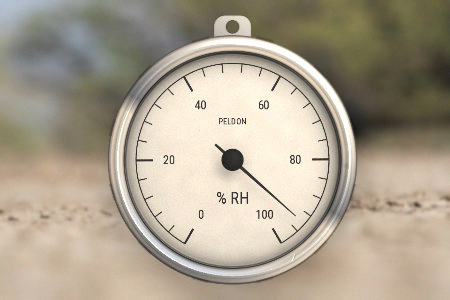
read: **94** %
